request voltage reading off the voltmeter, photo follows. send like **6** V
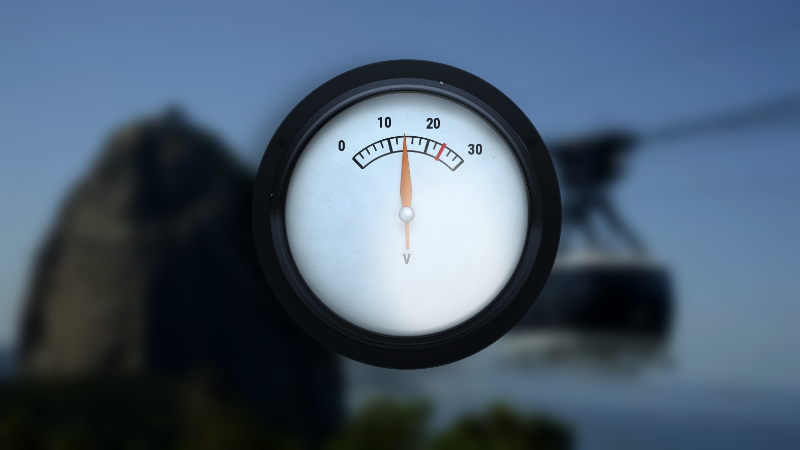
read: **14** V
